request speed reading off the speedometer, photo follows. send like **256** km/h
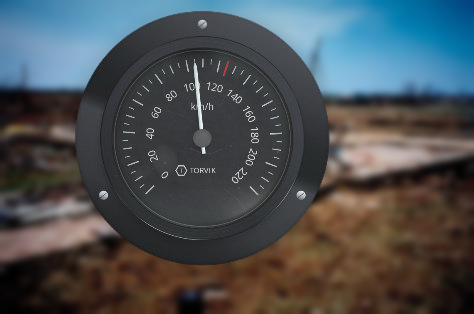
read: **105** km/h
